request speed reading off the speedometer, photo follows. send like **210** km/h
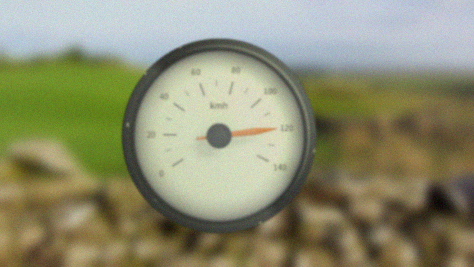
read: **120** km/h
